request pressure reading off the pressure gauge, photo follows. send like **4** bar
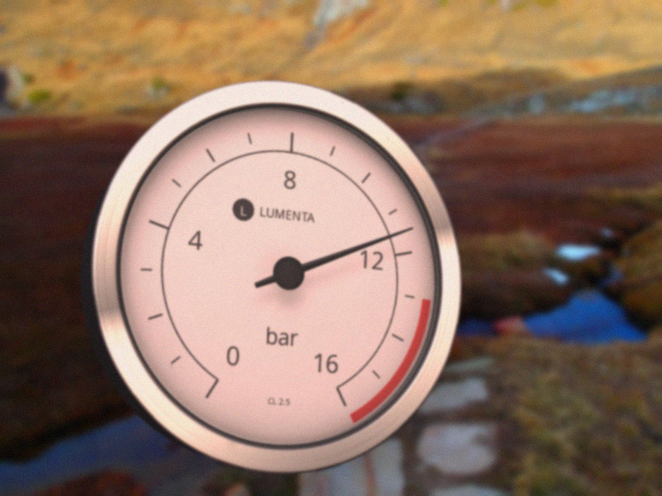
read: **11.5** bar
